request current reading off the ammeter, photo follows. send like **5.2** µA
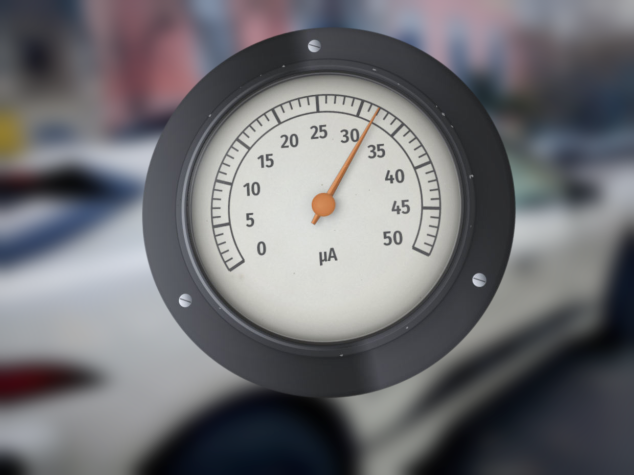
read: **32** µA
